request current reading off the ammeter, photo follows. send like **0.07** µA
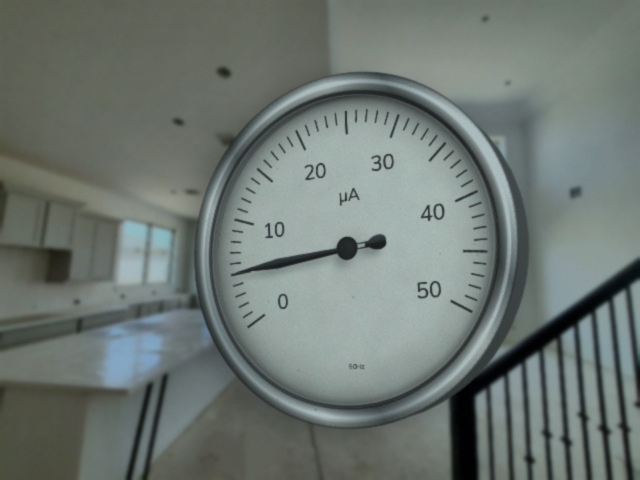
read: **5** µA
